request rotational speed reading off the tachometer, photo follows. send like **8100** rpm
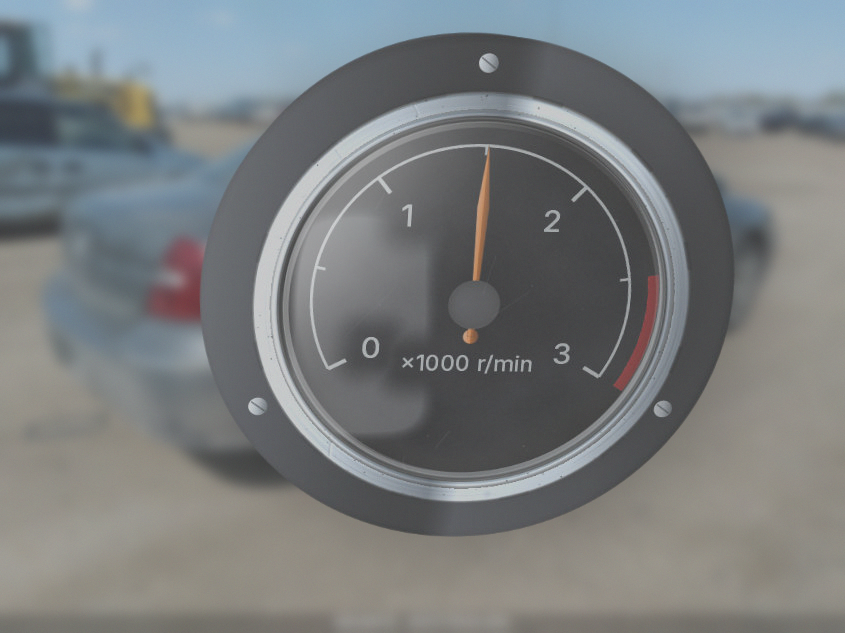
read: **1500** rpm
